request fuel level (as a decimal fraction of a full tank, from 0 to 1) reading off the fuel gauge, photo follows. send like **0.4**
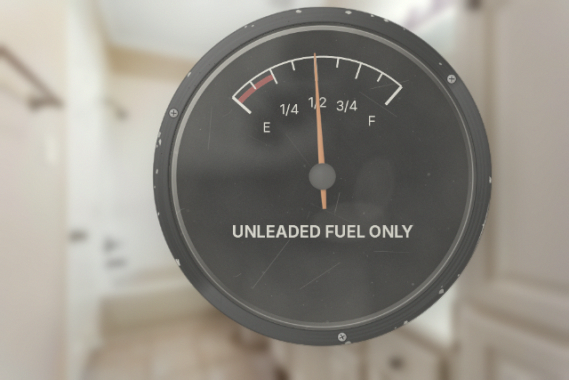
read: **0.5**
